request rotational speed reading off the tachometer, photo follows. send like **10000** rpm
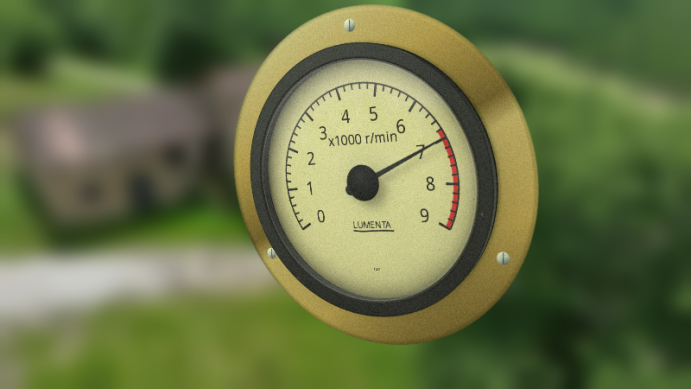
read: **7000** rpm
